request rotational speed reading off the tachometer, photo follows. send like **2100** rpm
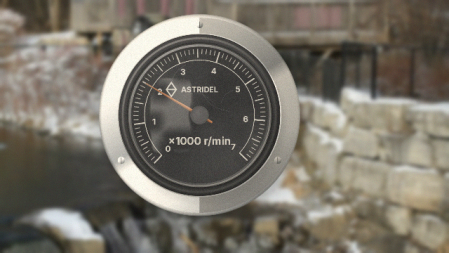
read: **2000** rpm
